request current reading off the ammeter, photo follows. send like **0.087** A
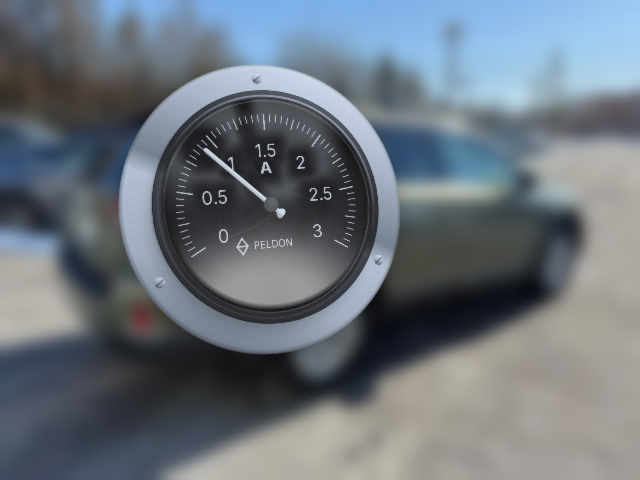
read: **0.9** A
